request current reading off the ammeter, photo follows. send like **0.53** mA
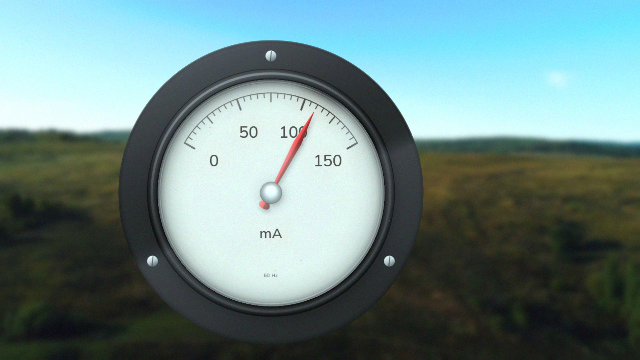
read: **110** mA
